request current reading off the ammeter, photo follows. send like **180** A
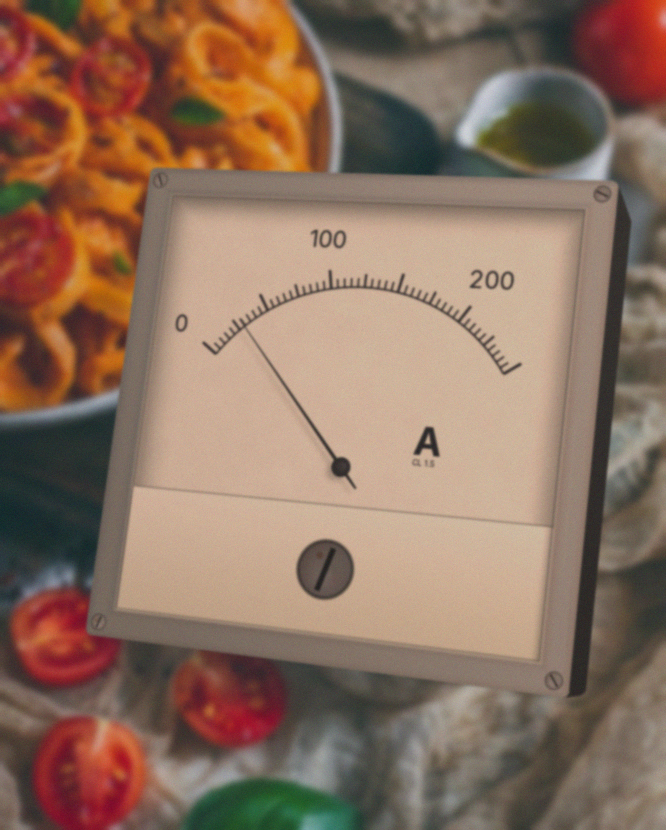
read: **30** A
